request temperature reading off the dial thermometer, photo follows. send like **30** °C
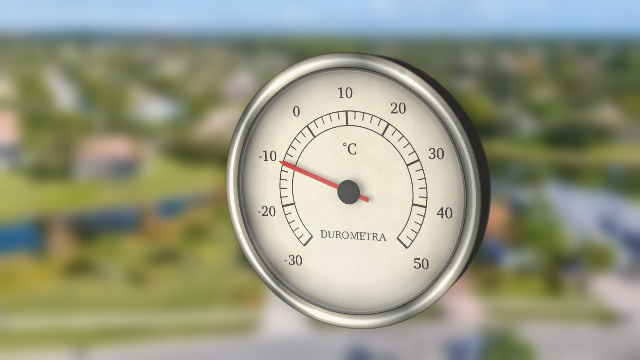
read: **-10** °C
